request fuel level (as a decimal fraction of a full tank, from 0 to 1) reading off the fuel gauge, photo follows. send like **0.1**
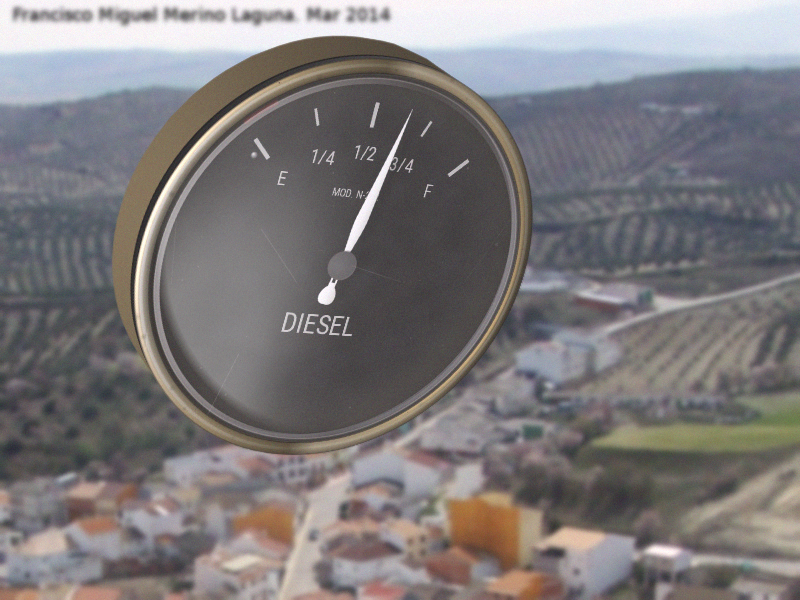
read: **0.625**
